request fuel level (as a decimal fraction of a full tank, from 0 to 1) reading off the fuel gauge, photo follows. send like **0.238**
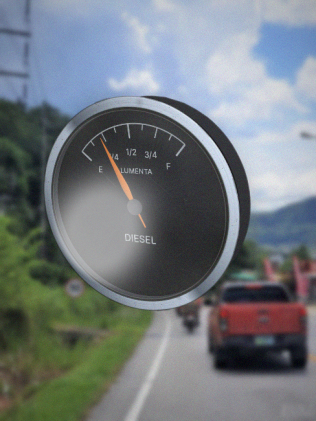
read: **0.25**
